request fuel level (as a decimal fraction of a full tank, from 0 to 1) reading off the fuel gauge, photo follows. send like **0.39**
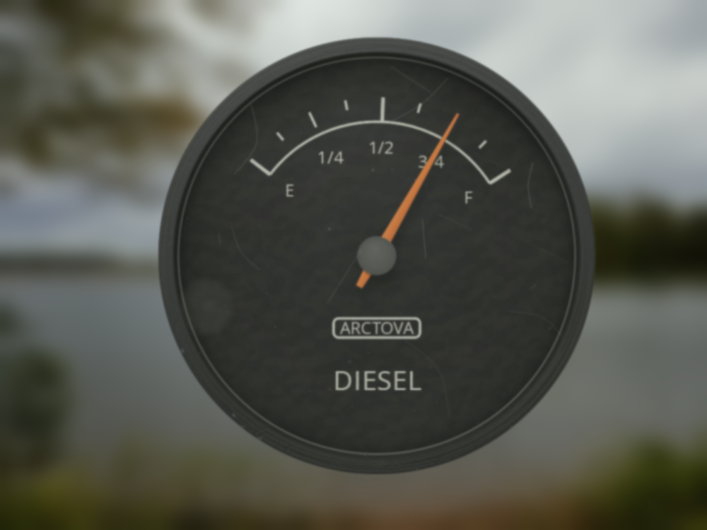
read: **0.75**
